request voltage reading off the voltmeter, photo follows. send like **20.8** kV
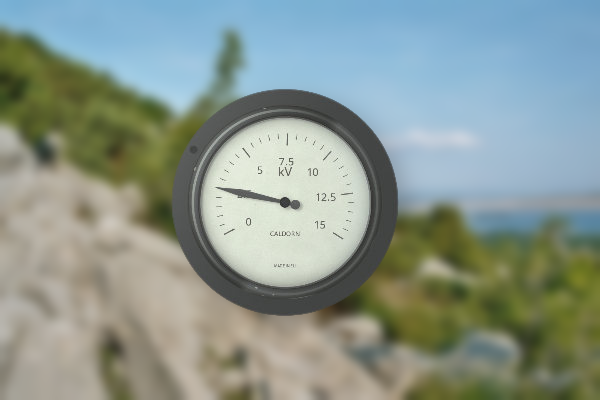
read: **2.5** kV
